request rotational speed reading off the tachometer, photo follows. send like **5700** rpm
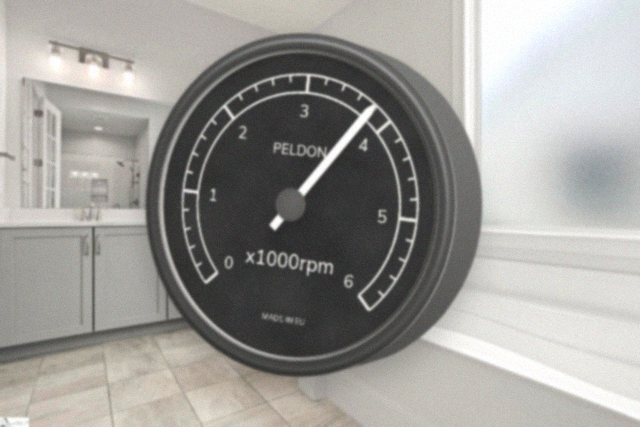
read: **3800** rpm
